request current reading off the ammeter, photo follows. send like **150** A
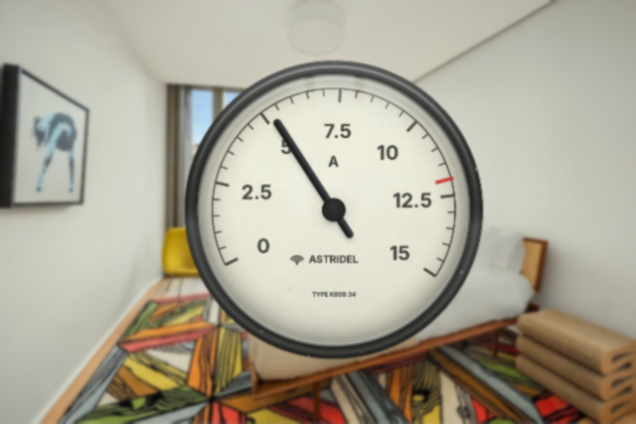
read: **5.25** A
